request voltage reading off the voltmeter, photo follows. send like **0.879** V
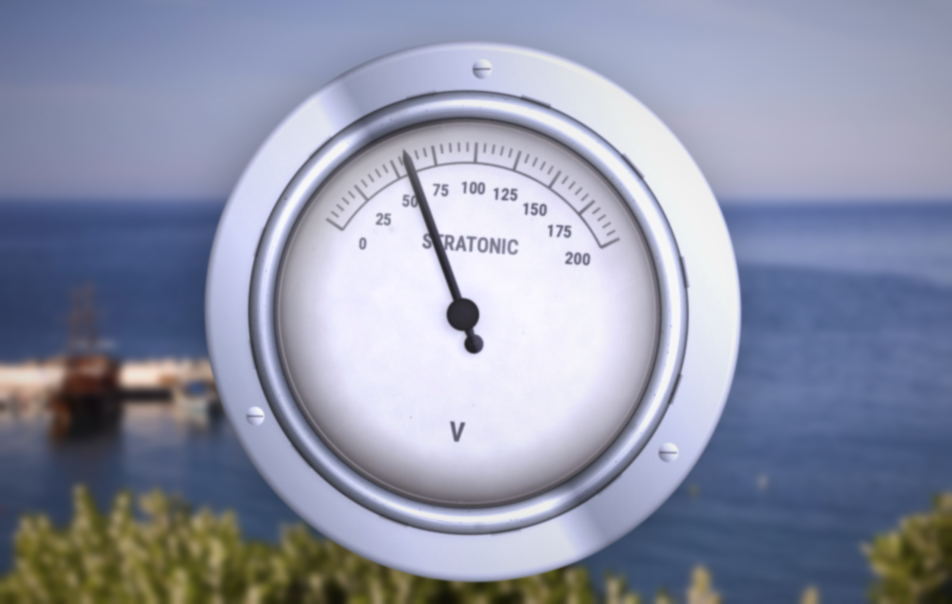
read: **60** V
